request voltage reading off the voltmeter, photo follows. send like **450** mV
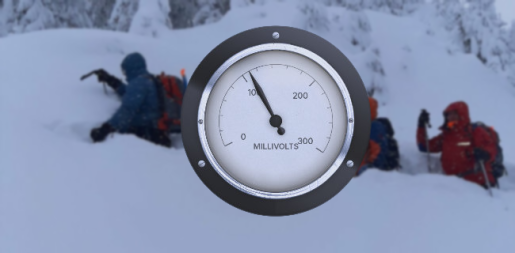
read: **110** mV
